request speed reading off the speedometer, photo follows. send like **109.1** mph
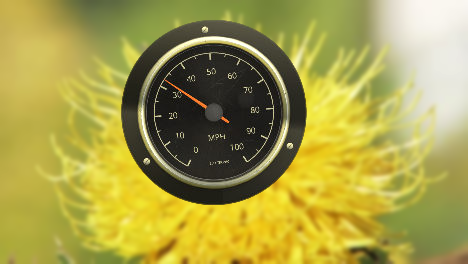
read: **32.5** mph
